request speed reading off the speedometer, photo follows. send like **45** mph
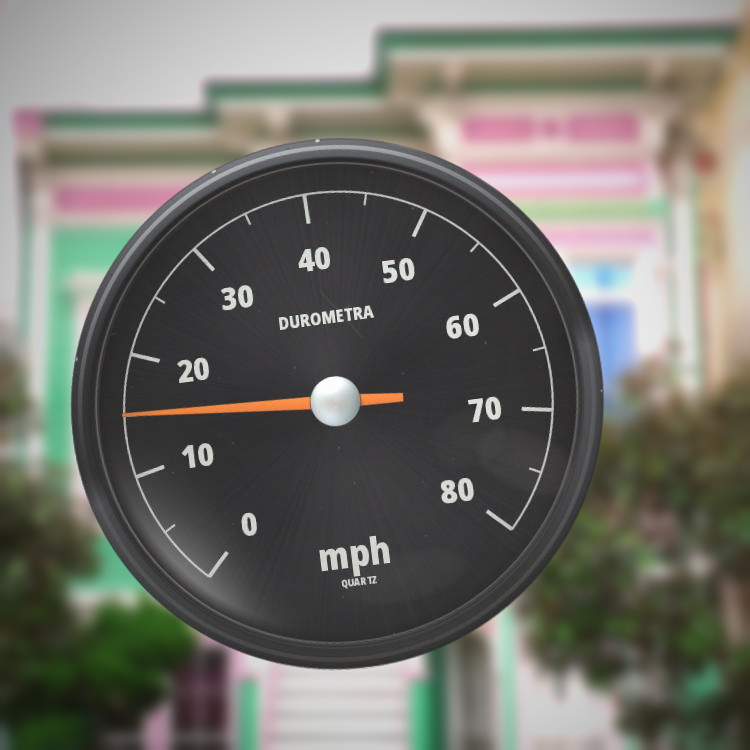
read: **15** mph
